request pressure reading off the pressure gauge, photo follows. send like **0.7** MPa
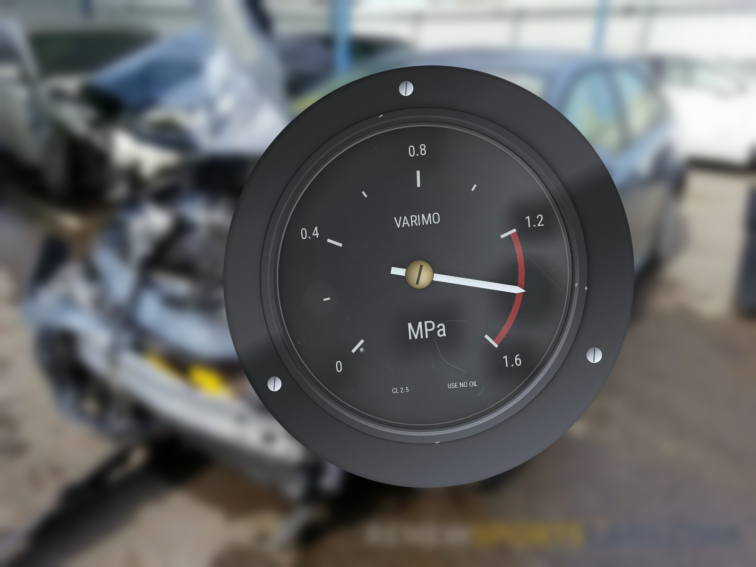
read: **1.4** MPa
